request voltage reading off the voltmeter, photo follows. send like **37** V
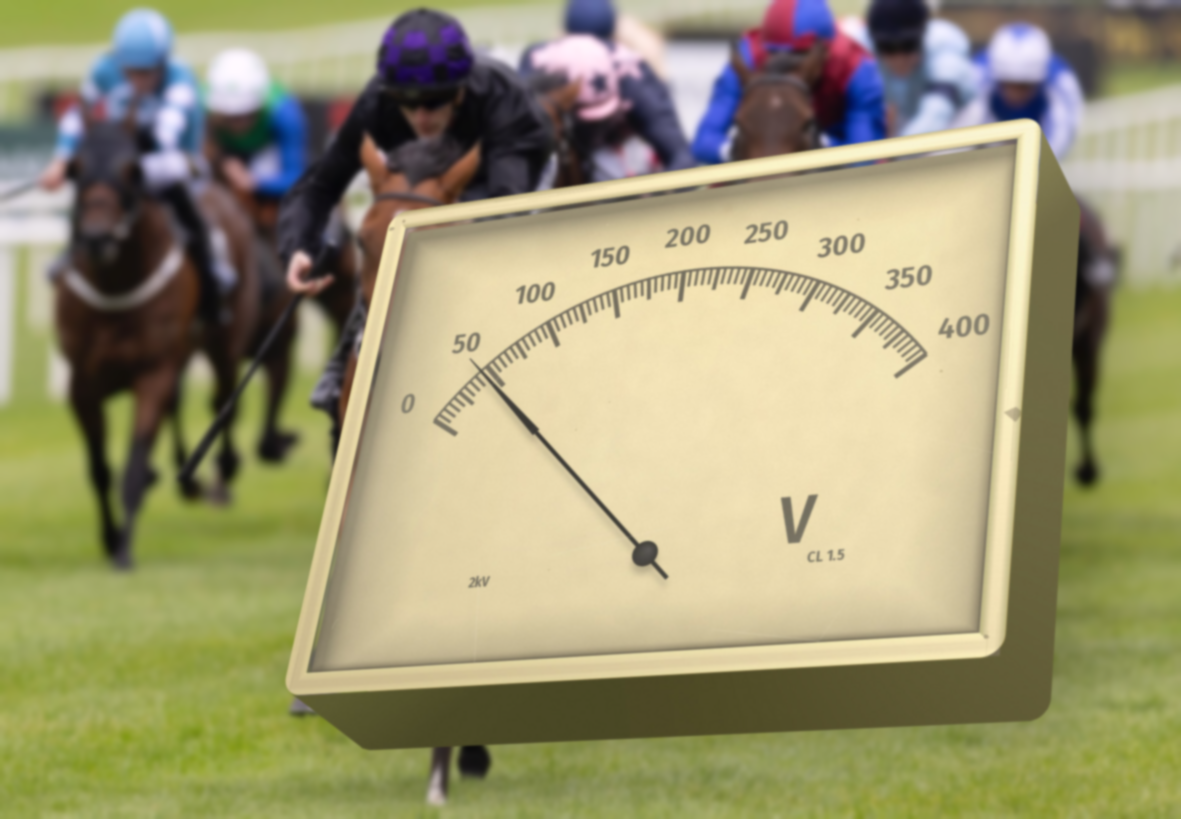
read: **45** V
